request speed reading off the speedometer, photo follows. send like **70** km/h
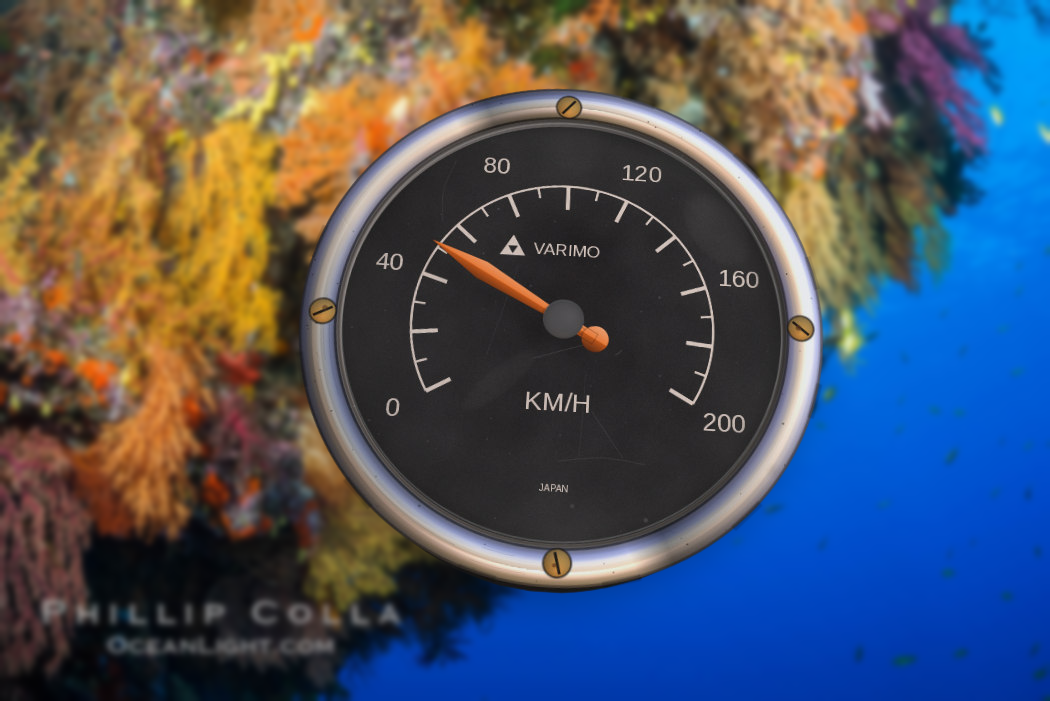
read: **50** km/h
